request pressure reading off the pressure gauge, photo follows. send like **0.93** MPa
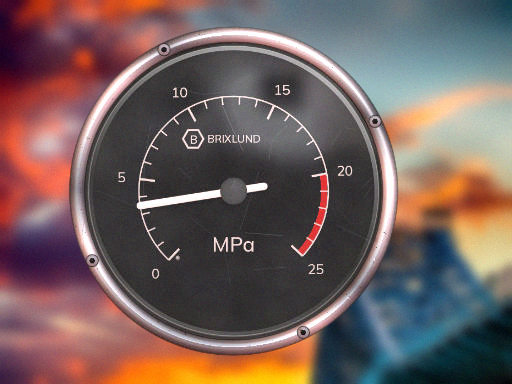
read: **3.5** MPa
